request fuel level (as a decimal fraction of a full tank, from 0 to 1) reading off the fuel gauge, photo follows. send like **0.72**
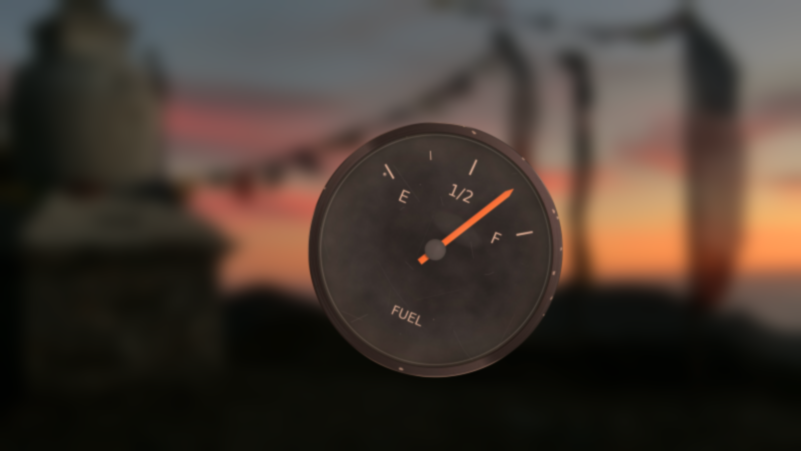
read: **0.75**
